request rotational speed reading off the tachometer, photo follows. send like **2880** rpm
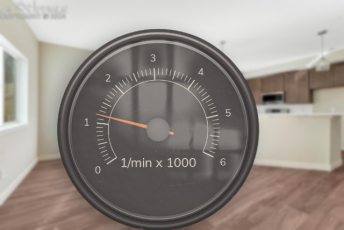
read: **1200** rpm
